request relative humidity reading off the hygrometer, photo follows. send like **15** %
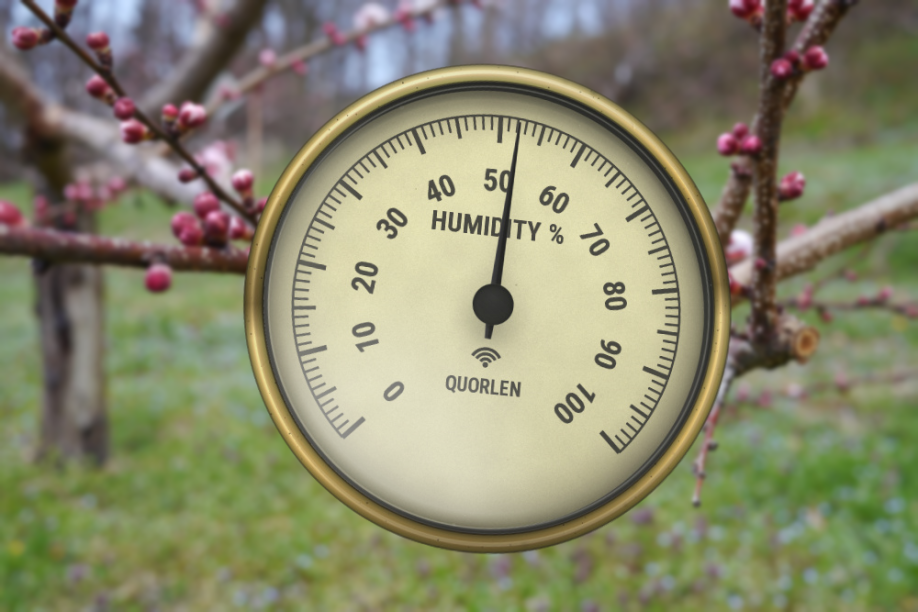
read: **52** %
